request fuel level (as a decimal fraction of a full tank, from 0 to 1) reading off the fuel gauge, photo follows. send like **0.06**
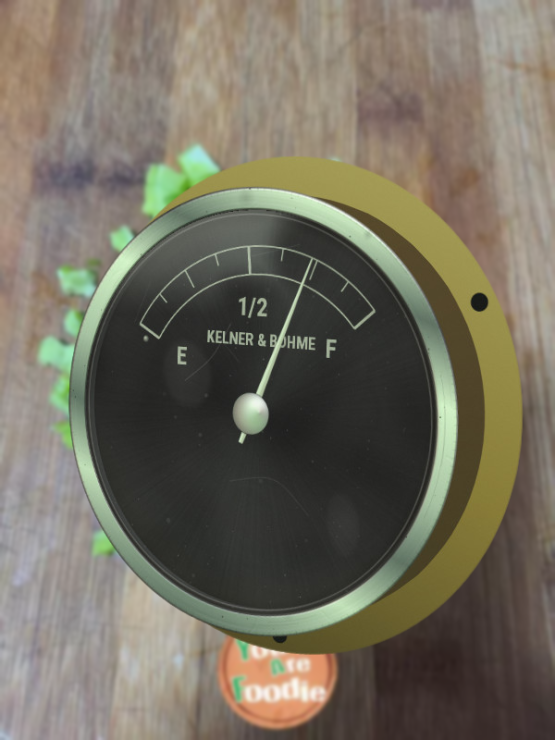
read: **0.75**
